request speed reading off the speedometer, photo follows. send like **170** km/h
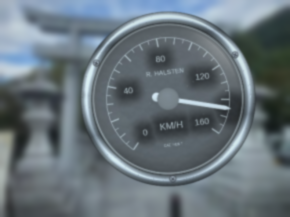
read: **145** km/h
